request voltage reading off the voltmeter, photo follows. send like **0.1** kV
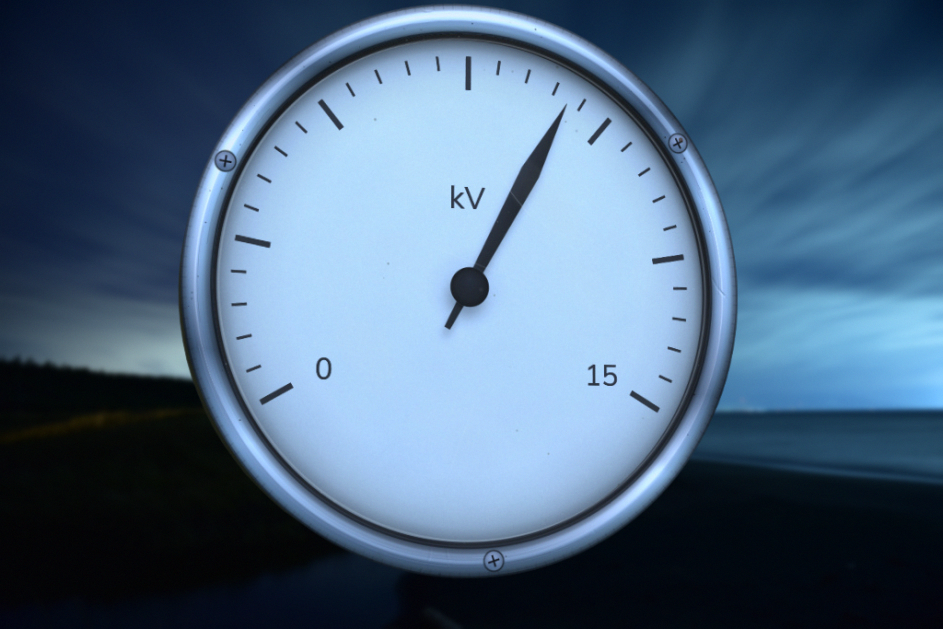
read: **9.25** kV
